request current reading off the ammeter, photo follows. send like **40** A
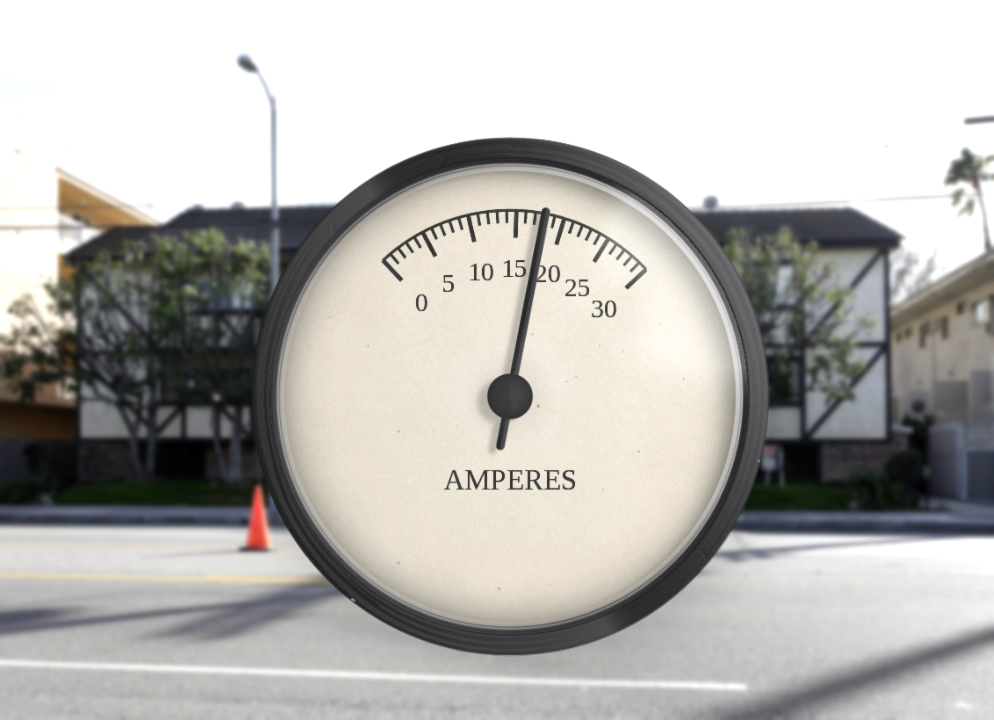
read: **18** A
